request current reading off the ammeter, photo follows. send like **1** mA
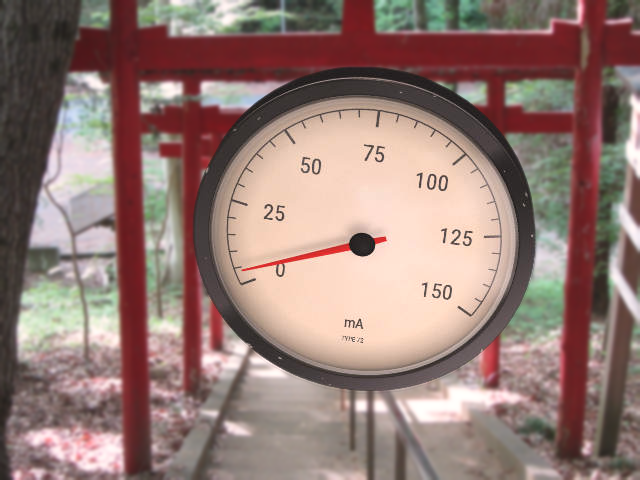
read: **5** mA
